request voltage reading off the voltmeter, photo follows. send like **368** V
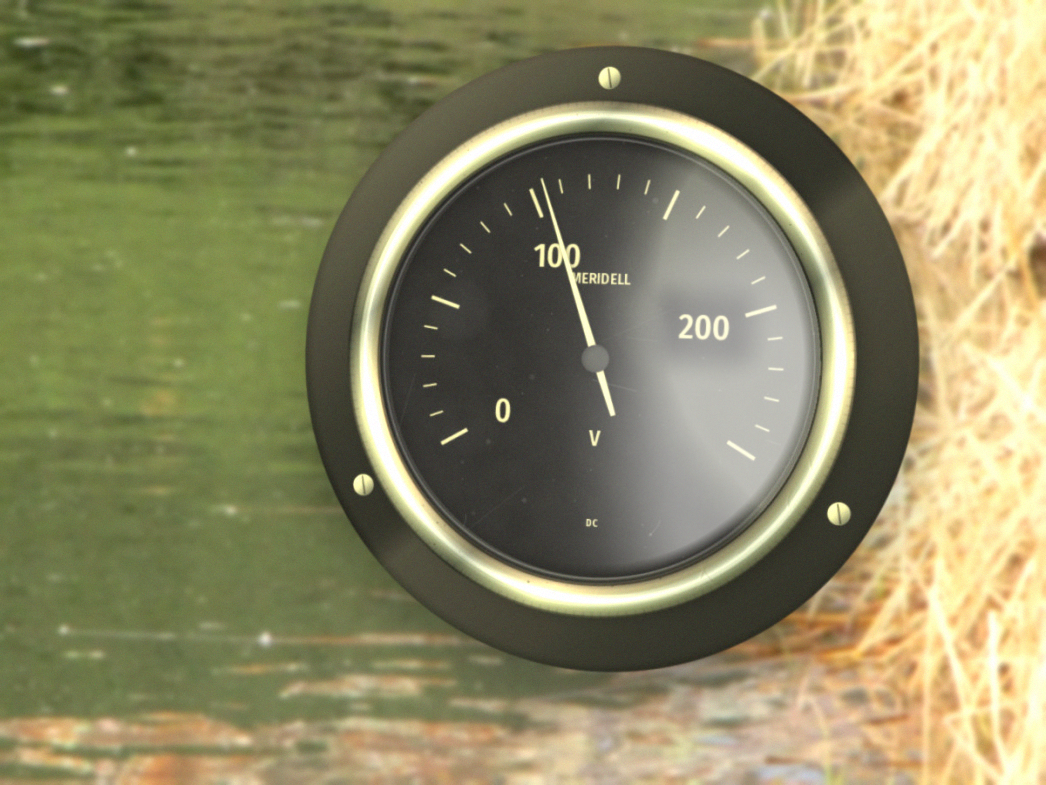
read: **105** V
